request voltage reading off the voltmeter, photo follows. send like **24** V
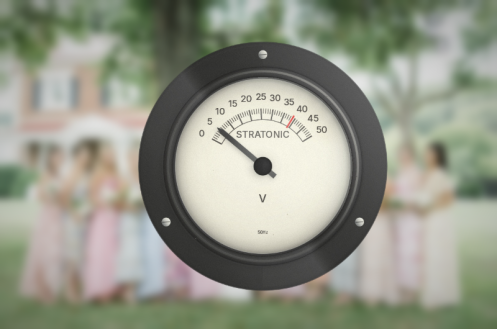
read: **5** V
